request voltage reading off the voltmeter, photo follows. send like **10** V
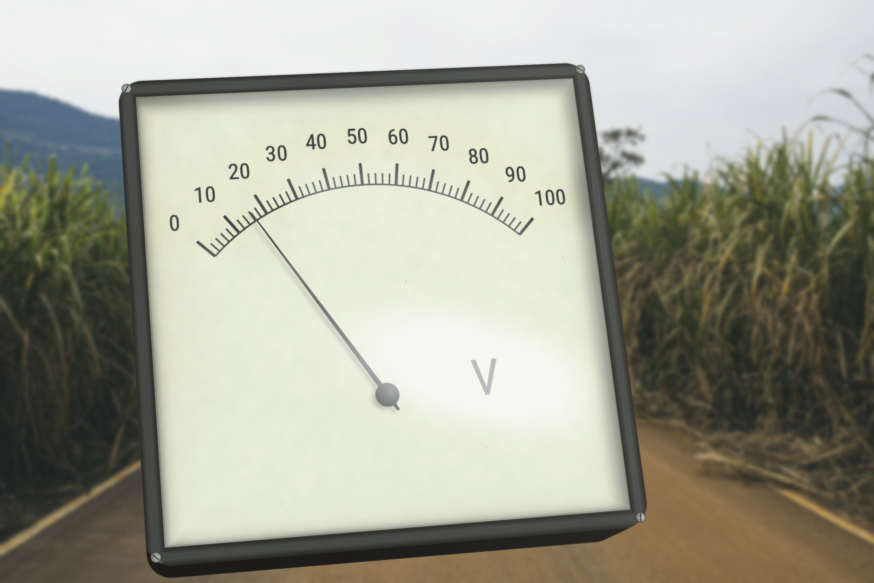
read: **16** V
